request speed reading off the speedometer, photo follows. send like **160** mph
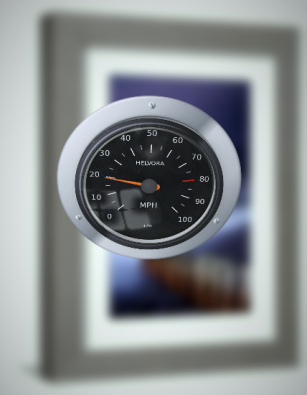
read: **20** mph
